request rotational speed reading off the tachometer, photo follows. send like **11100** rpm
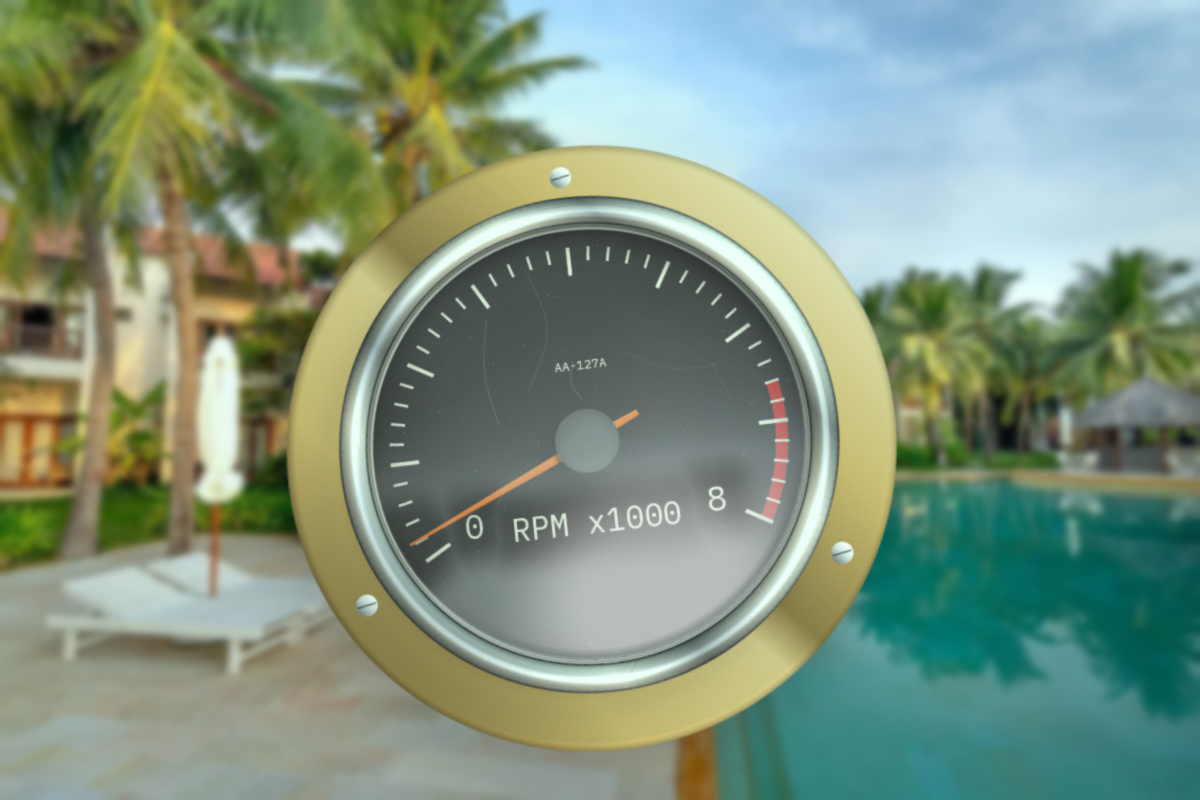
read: **200** rpm
